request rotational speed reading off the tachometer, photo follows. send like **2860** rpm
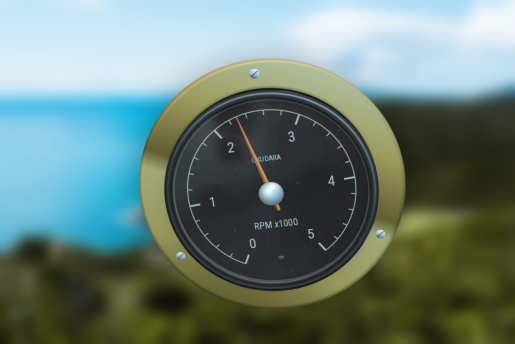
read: **2300** rpm
